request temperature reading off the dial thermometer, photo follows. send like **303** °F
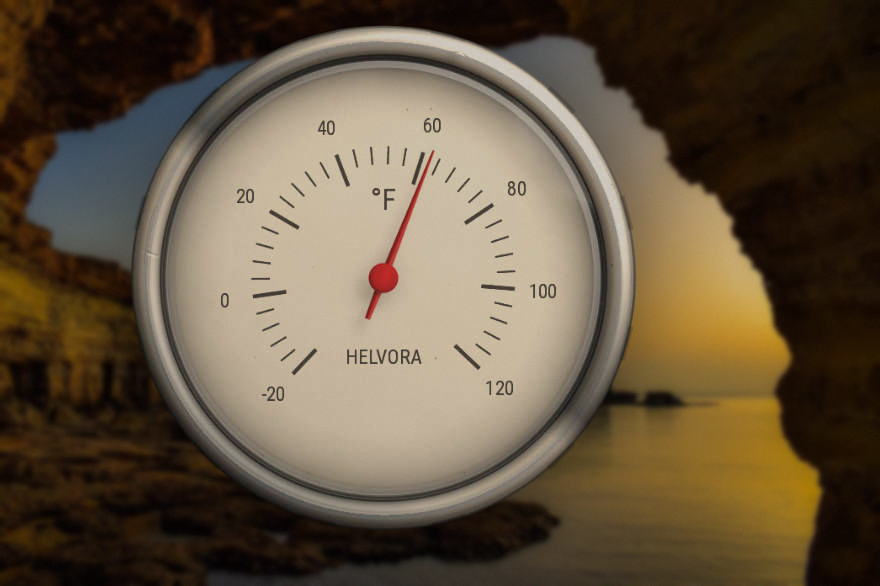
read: **62** °F
